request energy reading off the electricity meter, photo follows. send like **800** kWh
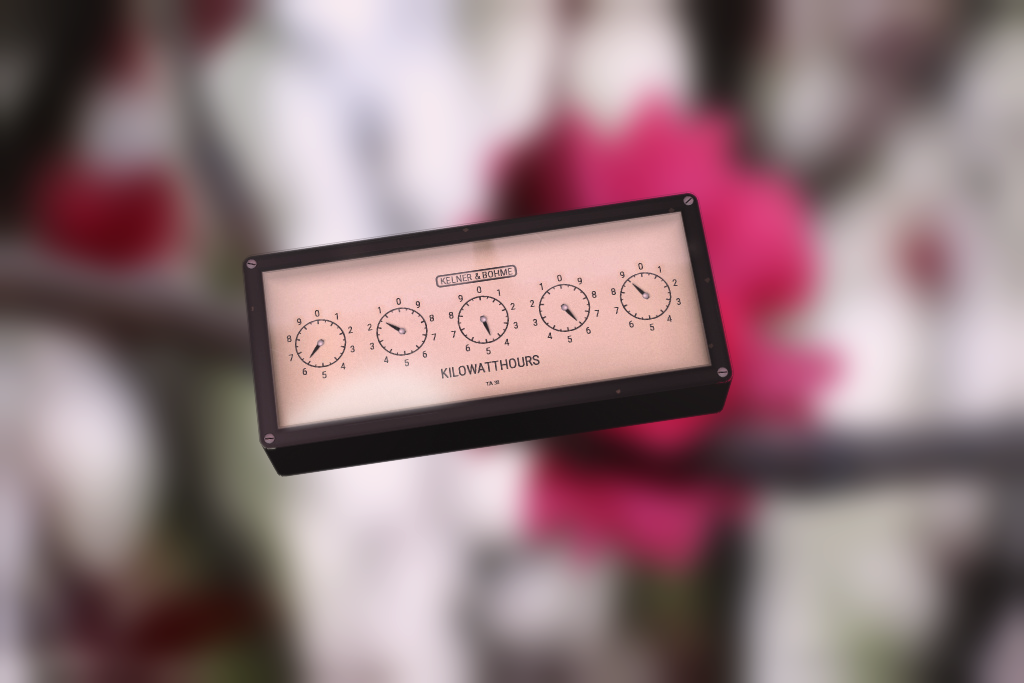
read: **61459** kWh
